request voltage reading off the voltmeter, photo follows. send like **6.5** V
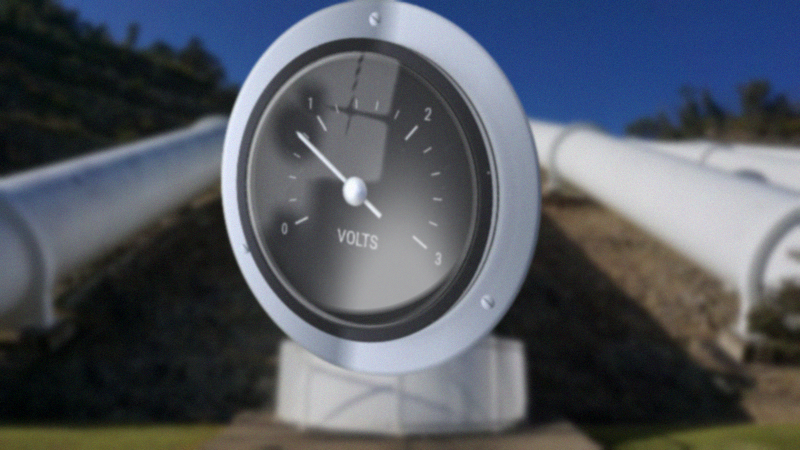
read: **0.8** V
